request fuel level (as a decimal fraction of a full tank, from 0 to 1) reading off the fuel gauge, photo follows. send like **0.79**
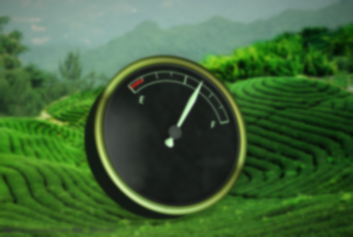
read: **0.625**
